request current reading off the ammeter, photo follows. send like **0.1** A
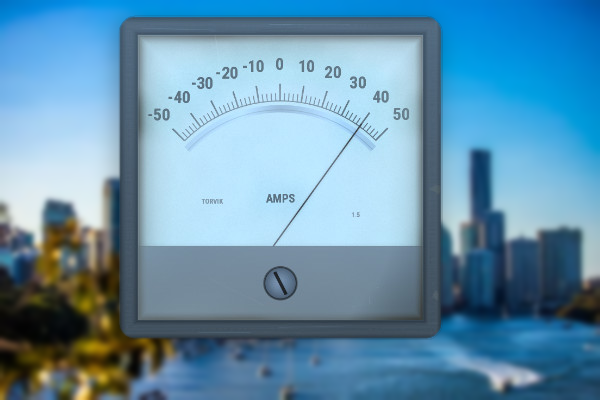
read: **40** A
